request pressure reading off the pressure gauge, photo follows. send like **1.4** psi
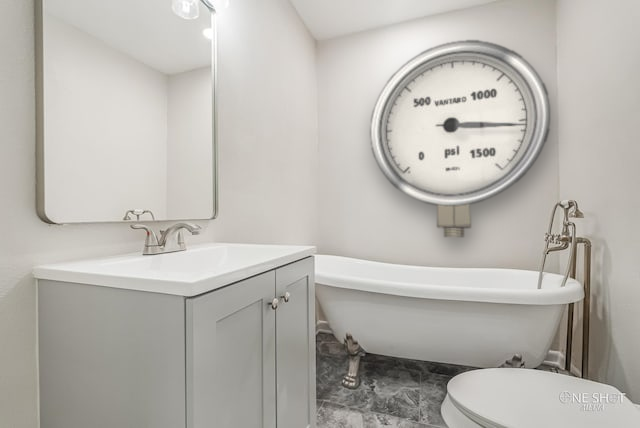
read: **1275** psi
